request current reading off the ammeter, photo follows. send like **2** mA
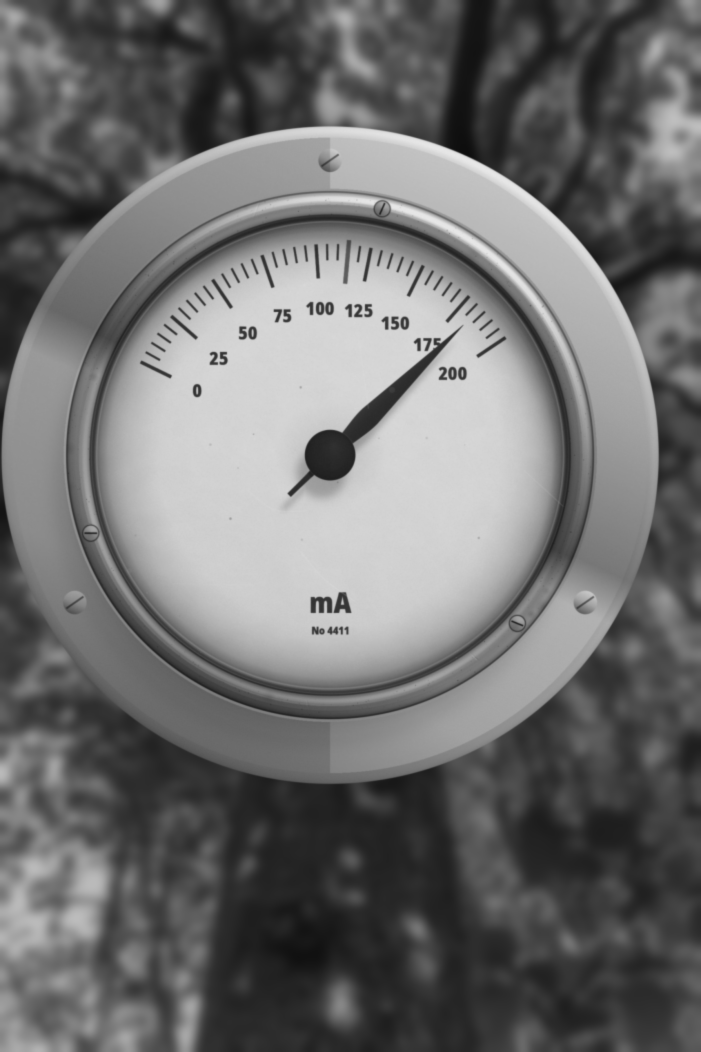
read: **182.5** mA
